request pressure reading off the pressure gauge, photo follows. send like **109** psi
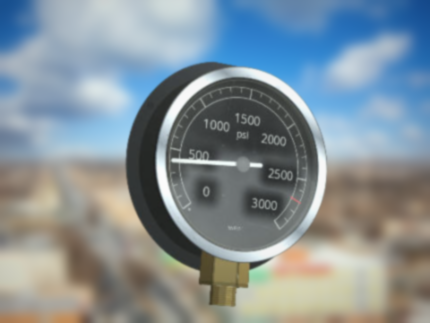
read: **400** psi
